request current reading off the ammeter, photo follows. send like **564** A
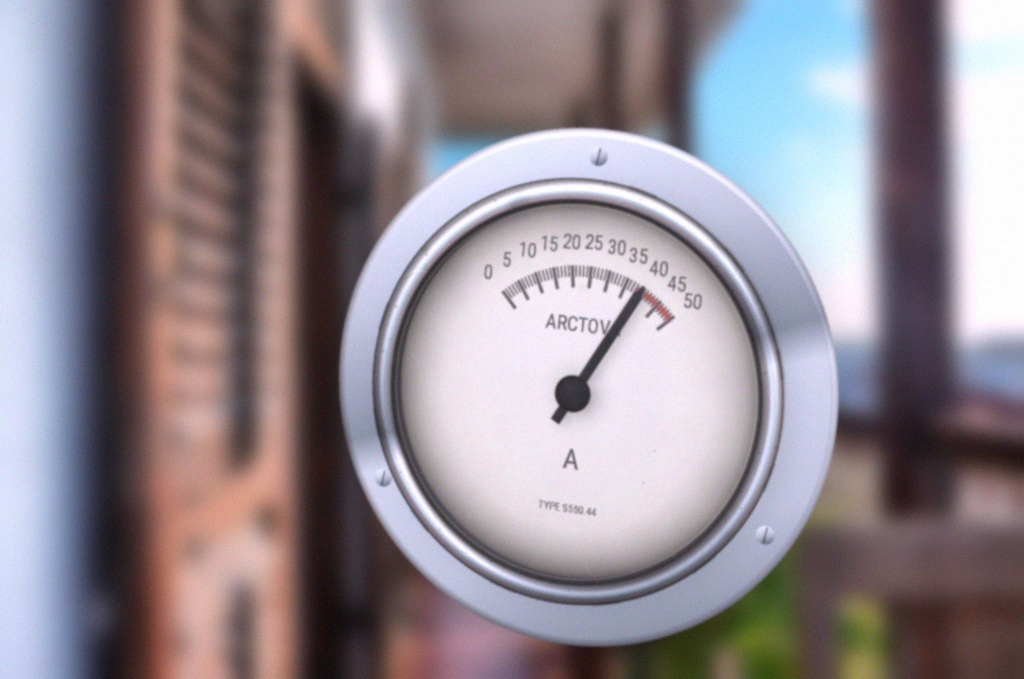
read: **40** A
